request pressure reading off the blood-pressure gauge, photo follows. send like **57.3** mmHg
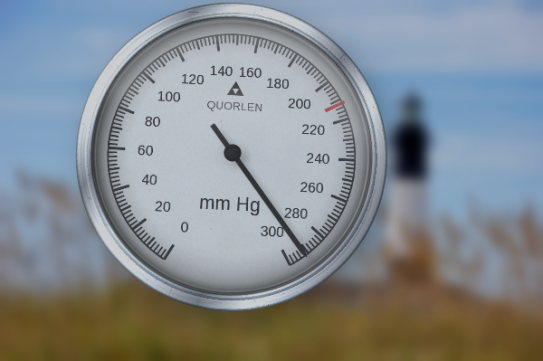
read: **292** mmHg
